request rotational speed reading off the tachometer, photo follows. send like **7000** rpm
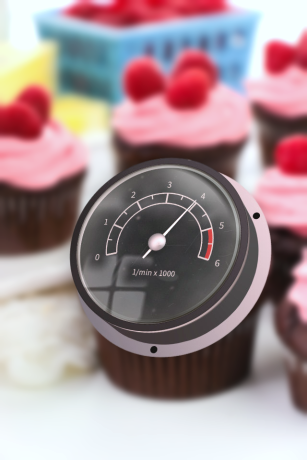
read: **4000** rpm
